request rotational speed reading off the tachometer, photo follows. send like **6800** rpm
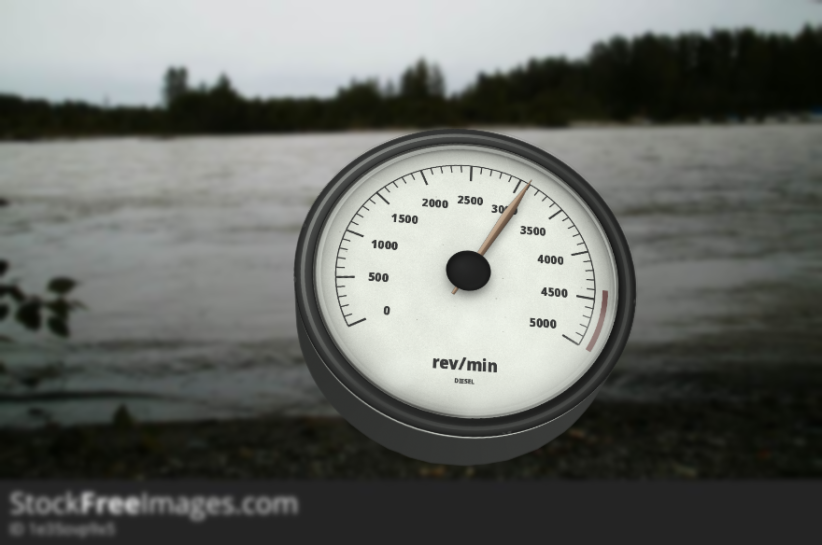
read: **3100** rpm
